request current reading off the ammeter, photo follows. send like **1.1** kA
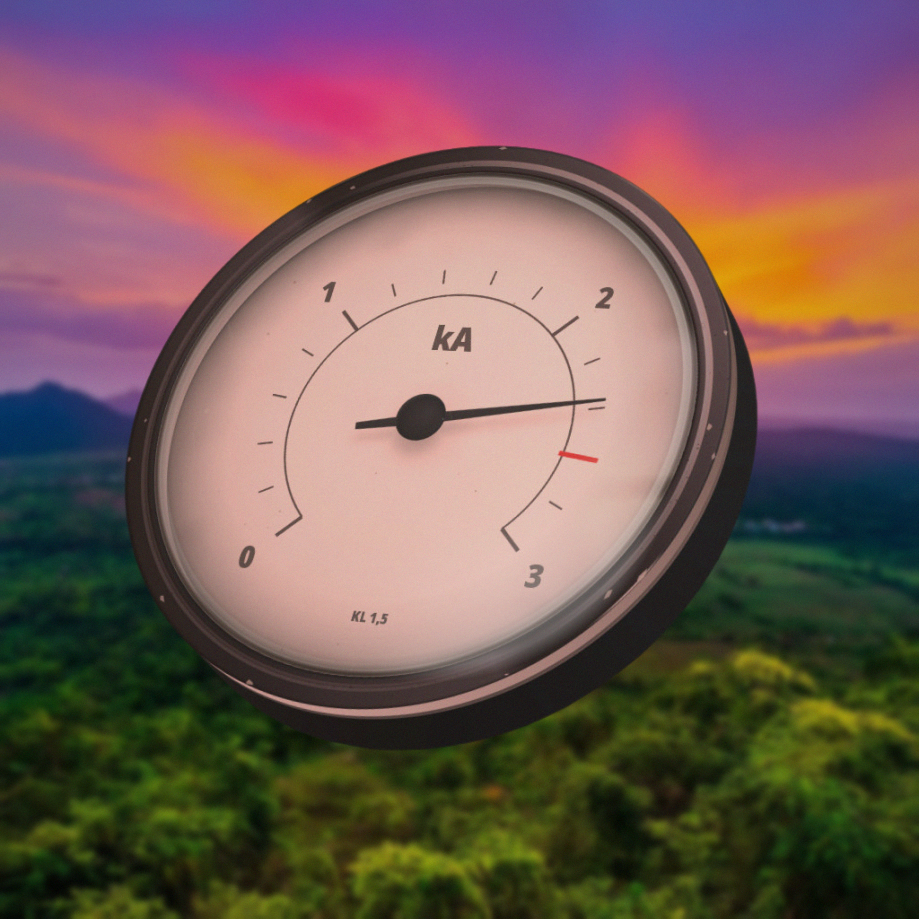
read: **2.4** kA
